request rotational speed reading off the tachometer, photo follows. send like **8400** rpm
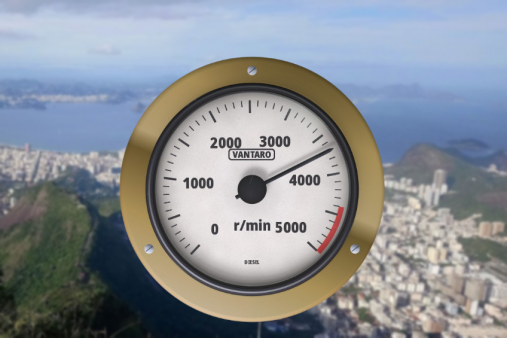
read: **3700** rpm
